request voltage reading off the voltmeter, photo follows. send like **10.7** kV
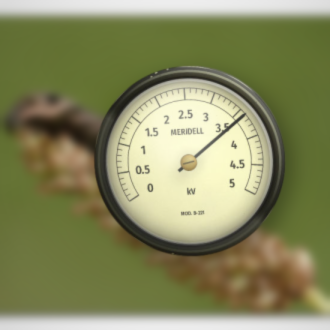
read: **3.6** kV
